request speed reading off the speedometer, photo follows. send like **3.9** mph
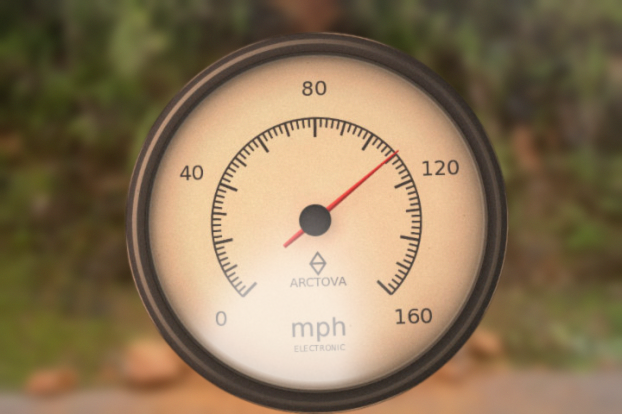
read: **110** mph
